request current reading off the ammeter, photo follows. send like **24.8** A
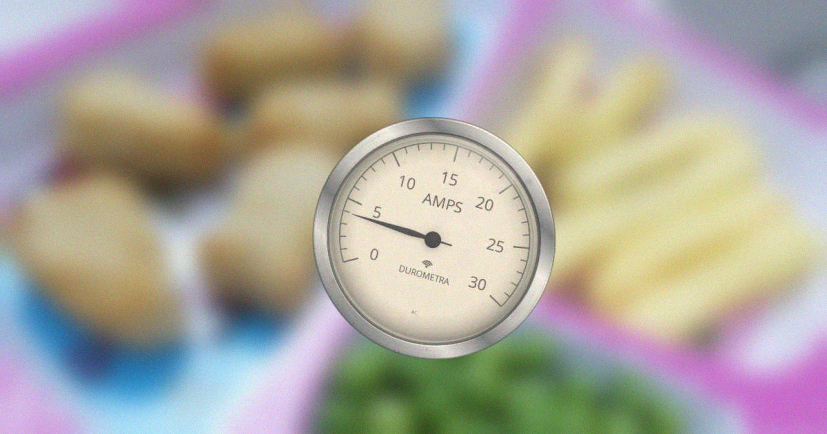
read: **4** A
